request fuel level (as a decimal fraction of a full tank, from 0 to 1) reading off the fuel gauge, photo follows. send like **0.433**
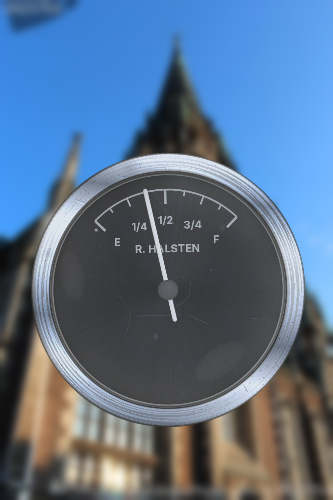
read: **0.375**
